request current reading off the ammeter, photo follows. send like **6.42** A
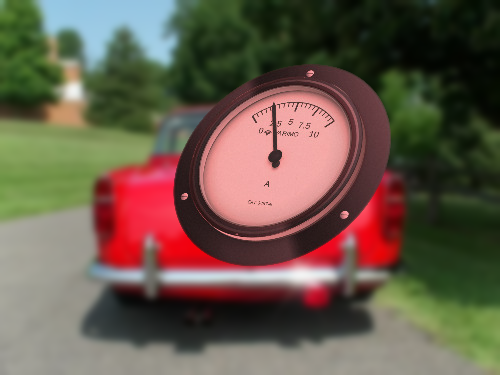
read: **2.5** A
